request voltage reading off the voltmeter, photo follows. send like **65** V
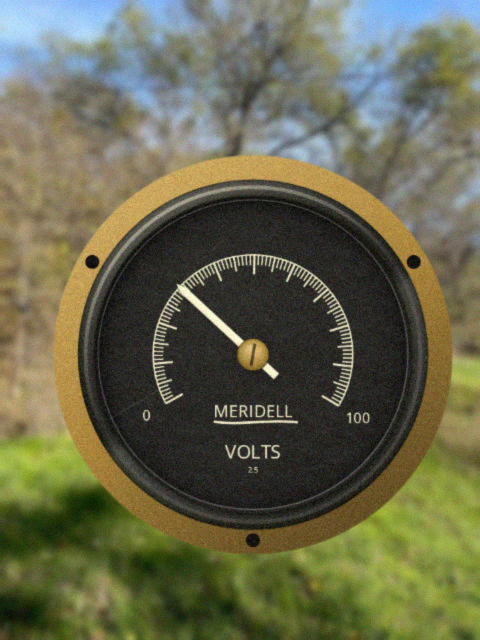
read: **30** V
